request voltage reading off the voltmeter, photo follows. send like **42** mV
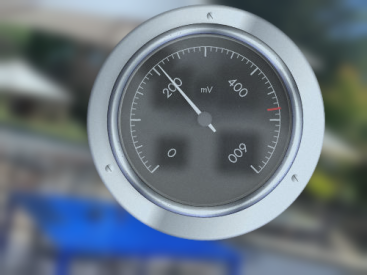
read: **210** mV
